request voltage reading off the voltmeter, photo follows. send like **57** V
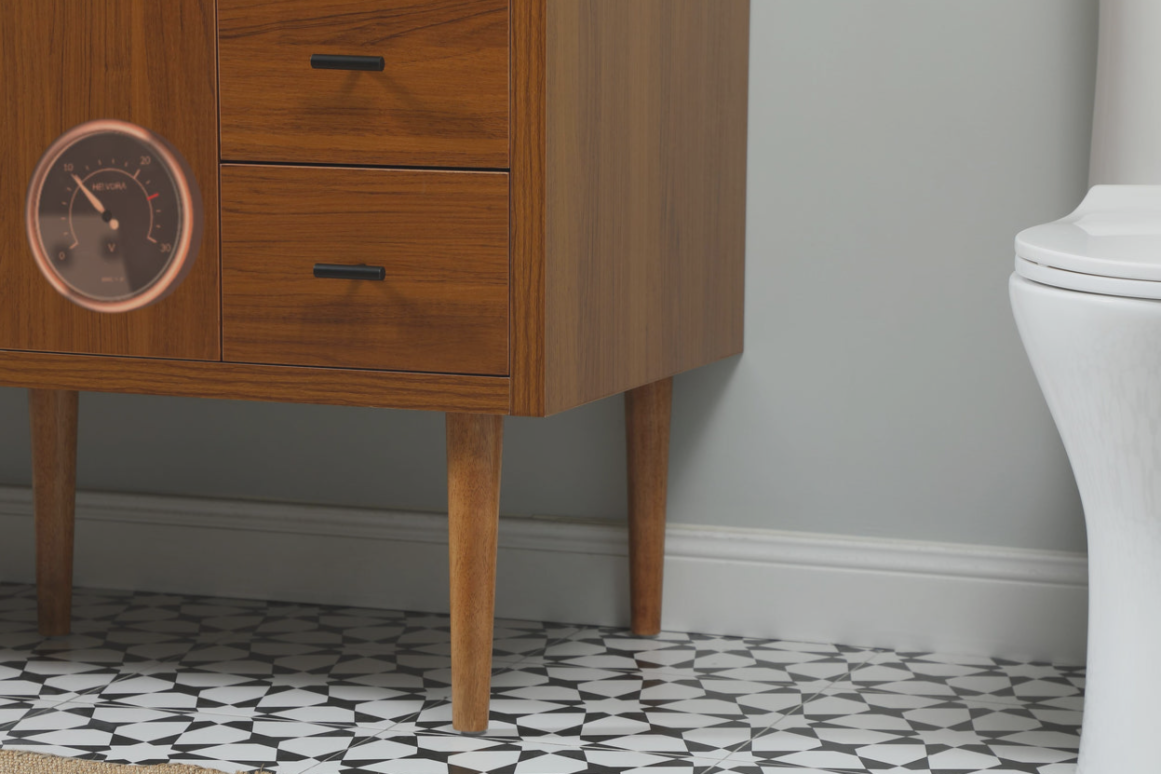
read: **10** V
